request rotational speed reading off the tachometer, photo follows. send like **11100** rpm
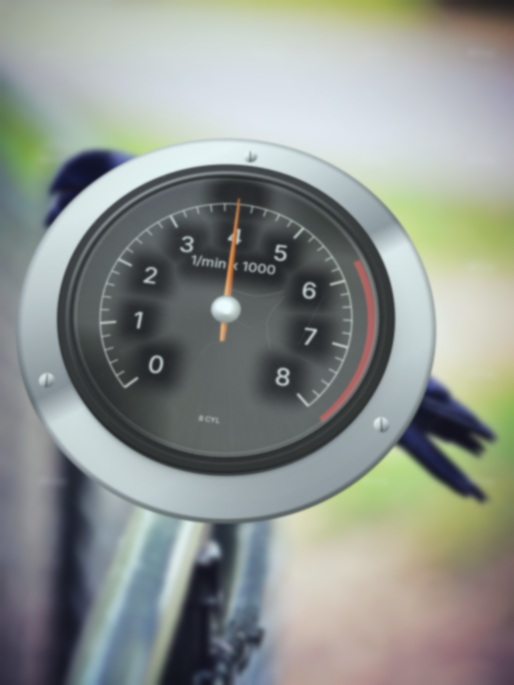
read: **4000** rpm
